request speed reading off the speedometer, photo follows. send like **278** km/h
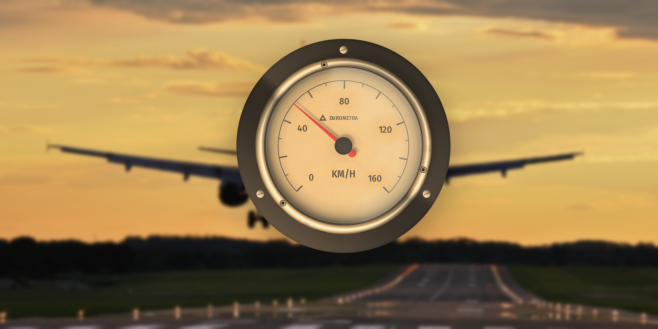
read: **50** km/h
